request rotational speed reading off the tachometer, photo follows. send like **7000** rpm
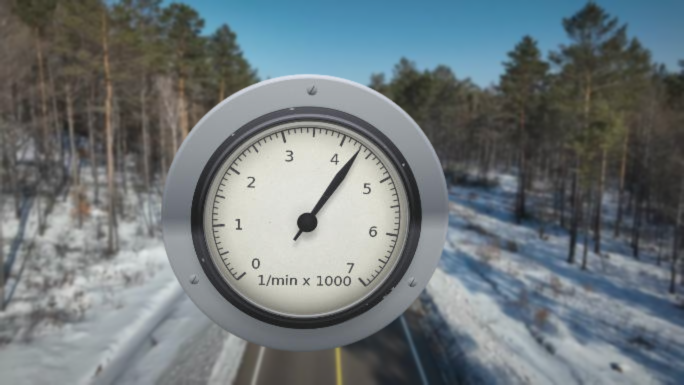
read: **4300** rpm
